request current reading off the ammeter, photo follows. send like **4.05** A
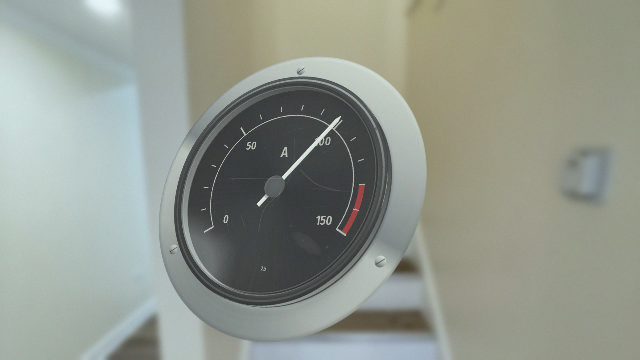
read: **100** A
